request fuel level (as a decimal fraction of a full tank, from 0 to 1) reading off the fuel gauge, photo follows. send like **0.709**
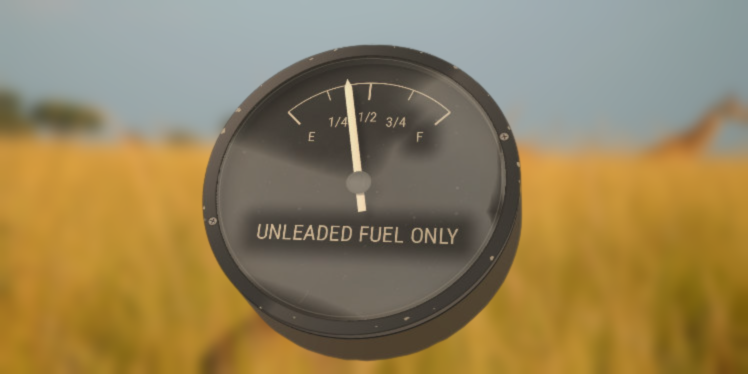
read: **0.375**
